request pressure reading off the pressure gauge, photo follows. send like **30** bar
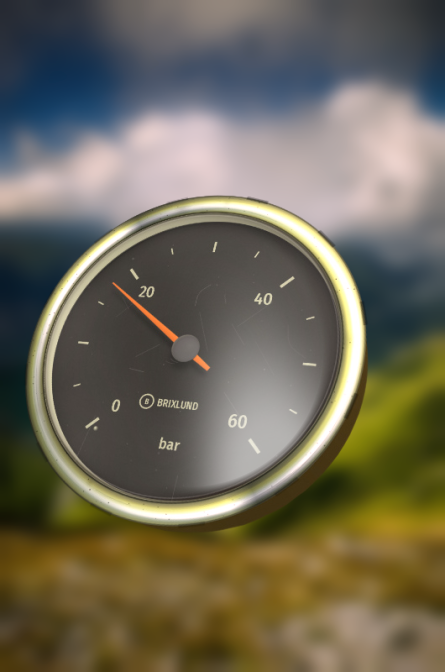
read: **17.5** bar
